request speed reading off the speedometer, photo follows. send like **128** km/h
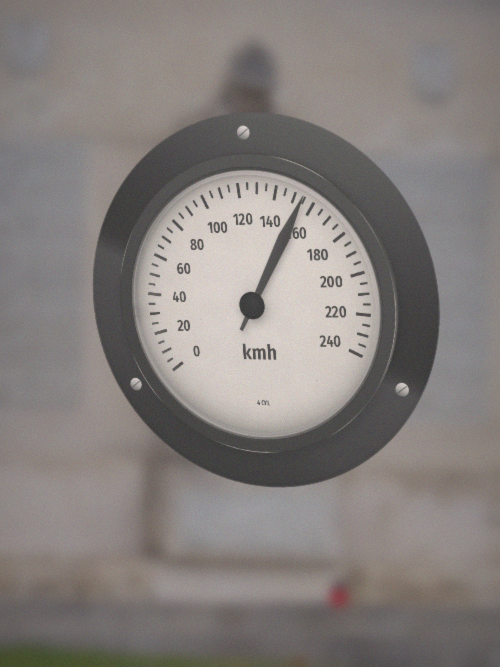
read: **155** km/h
